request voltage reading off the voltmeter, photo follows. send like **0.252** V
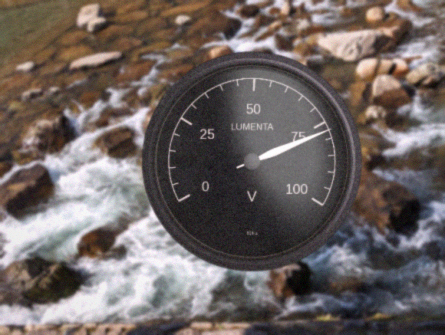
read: **77.5** V
